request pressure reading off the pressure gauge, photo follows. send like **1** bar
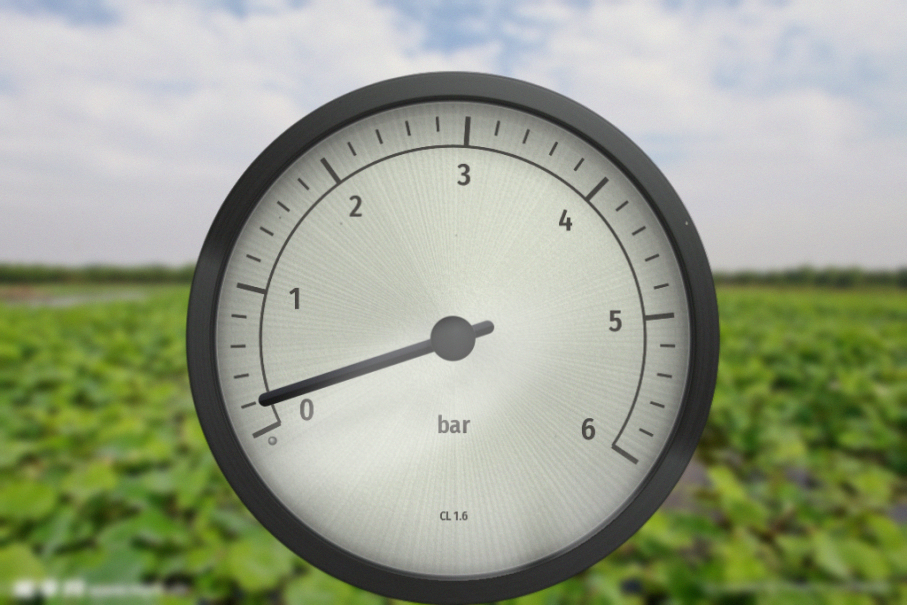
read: **0.2** bar
